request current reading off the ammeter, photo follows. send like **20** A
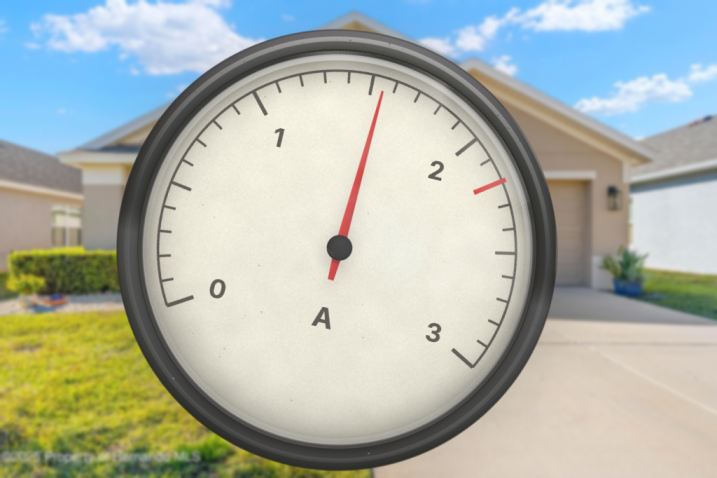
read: **1.55** A
